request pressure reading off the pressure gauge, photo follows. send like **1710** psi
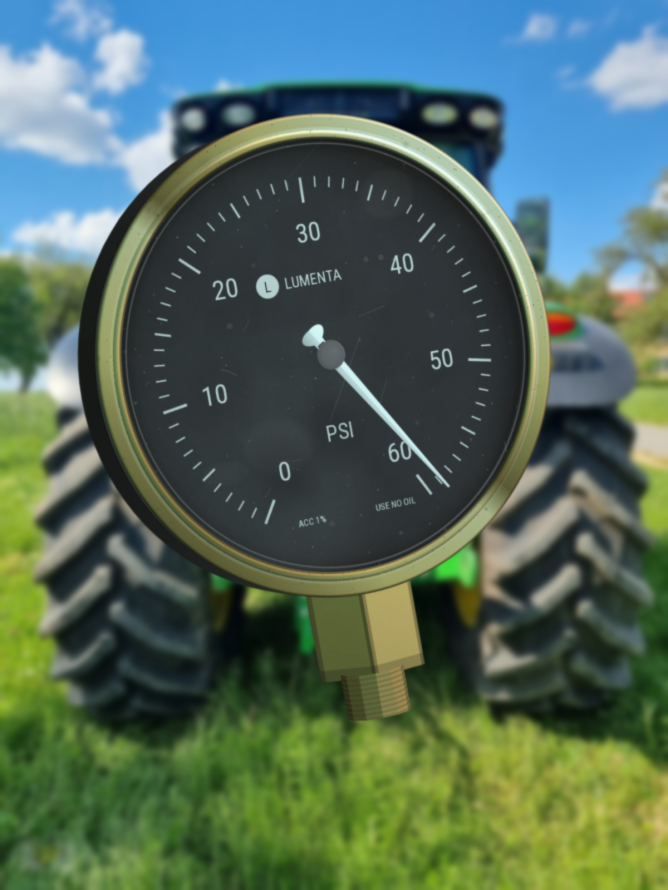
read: **59** psi
